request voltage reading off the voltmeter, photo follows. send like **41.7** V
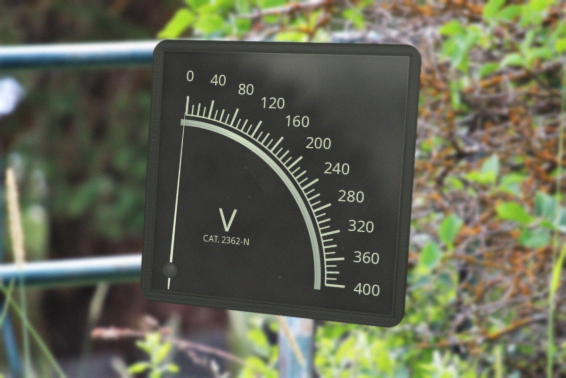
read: **0** V
